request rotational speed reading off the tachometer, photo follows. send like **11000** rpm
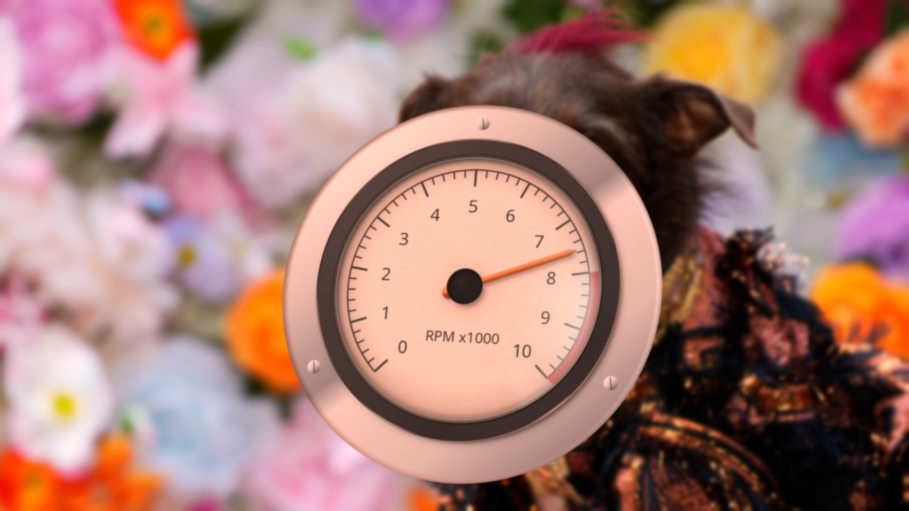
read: **7600** rpm
